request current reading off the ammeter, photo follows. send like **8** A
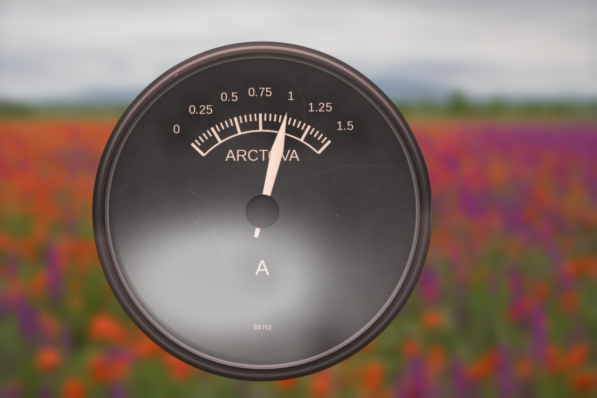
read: **1** A
